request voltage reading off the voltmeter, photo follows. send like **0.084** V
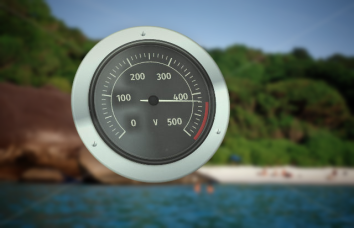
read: **420** V
